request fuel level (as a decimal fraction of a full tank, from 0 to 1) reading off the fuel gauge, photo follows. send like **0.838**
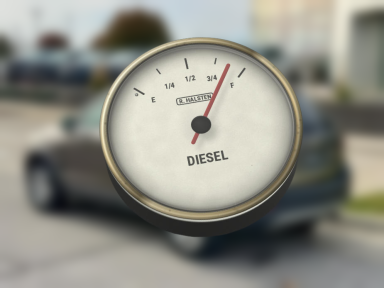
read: **0.875**
